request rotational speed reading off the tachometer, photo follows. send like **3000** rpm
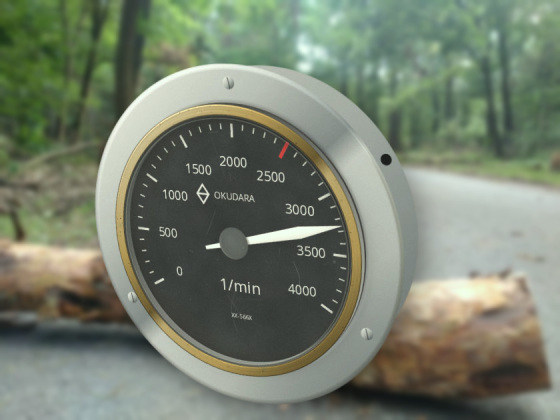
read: **3250** rpm
